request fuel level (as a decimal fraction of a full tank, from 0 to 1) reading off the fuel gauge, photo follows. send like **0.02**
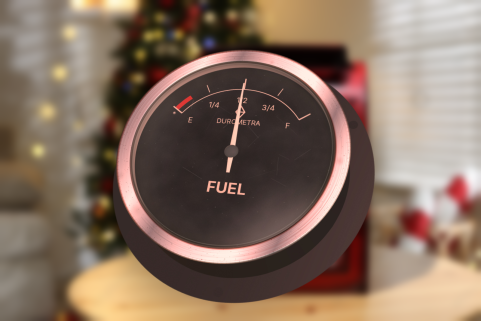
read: **0.5**
